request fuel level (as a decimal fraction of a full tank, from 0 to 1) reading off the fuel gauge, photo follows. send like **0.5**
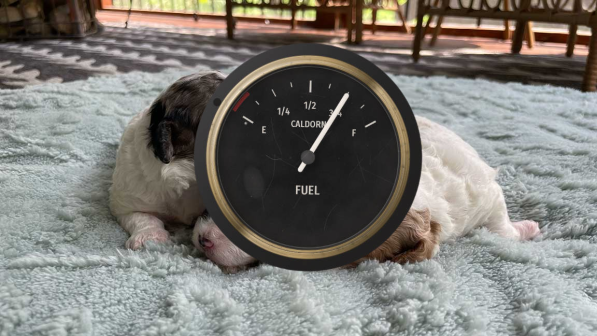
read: **0.75**
